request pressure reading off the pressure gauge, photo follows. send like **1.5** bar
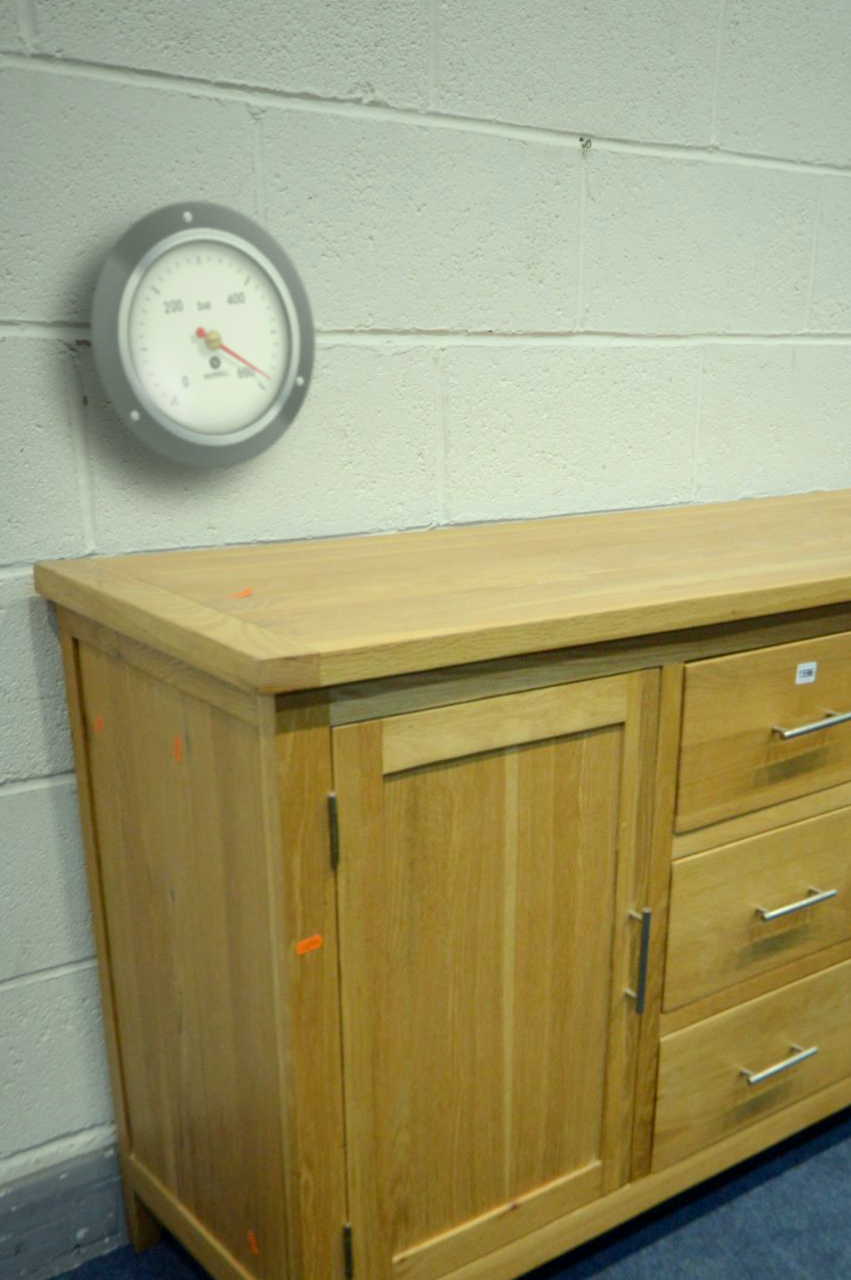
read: **580** bar
